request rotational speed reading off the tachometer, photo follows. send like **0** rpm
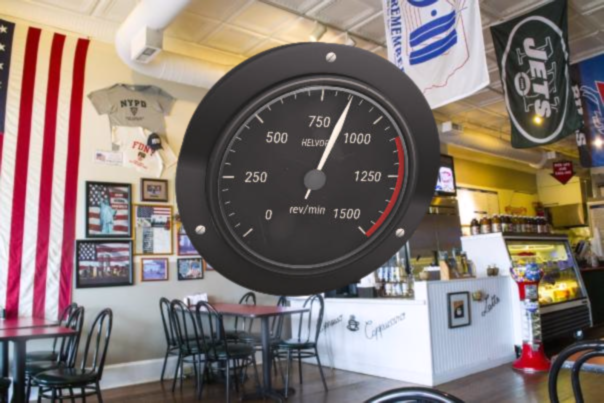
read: **850** rpm
